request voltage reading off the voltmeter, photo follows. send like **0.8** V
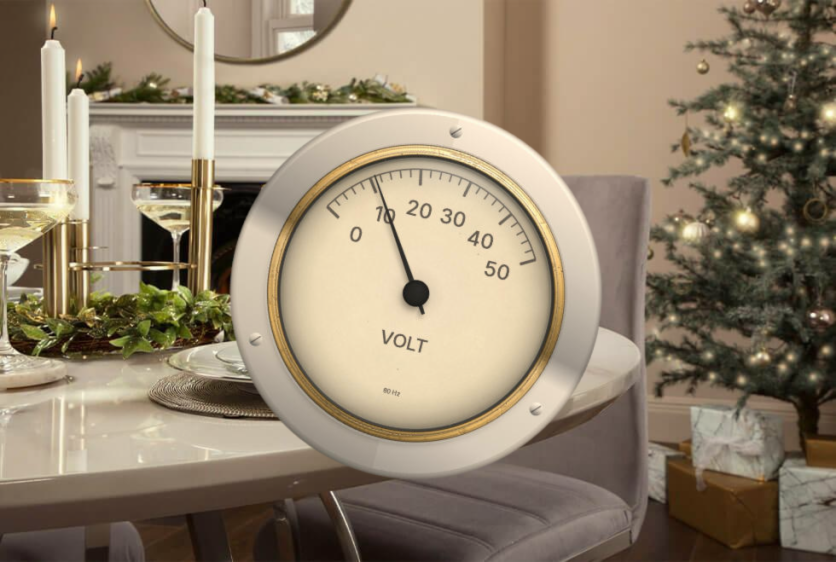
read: **11** V
